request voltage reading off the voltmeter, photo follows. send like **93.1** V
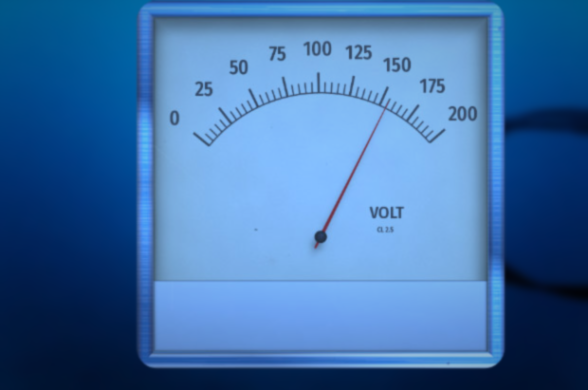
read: **155** V
